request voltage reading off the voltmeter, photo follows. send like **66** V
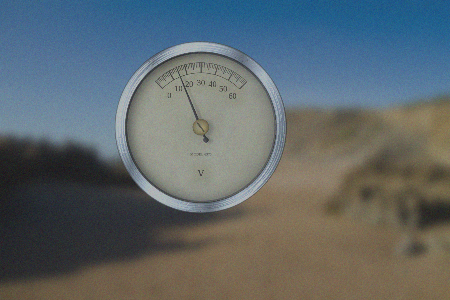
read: **15** V
